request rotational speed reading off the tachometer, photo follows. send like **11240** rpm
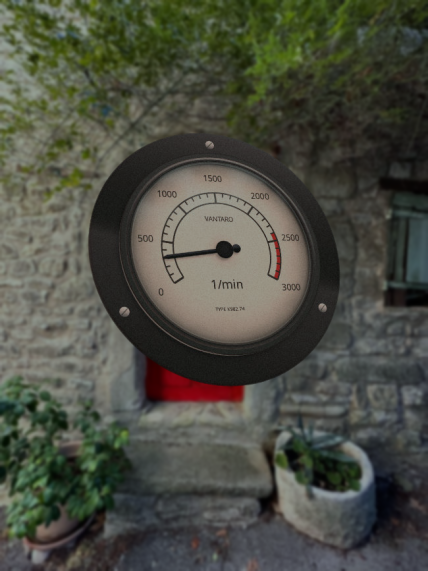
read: **300** rpm
